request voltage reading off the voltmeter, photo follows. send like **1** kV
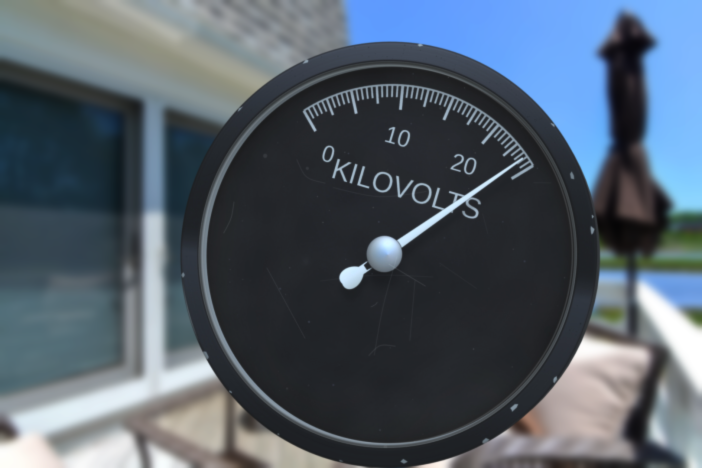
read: **24** kV
